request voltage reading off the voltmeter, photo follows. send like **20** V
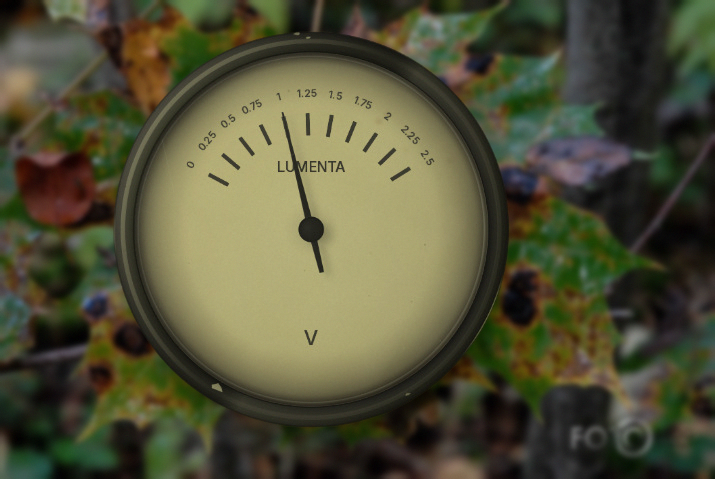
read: **1** V
